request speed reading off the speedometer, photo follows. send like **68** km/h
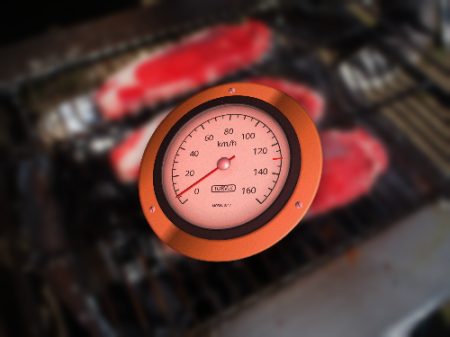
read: **5** km/h
